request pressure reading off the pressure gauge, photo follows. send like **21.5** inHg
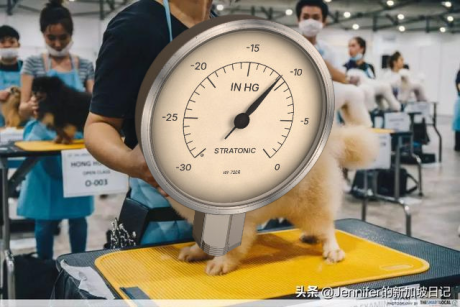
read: **-11** inHg
